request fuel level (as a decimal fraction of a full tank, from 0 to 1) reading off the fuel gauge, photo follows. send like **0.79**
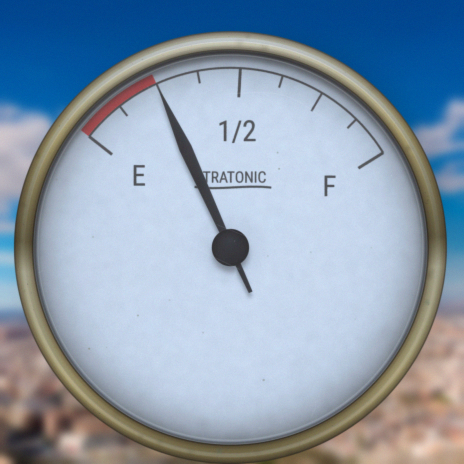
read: **0.25**
